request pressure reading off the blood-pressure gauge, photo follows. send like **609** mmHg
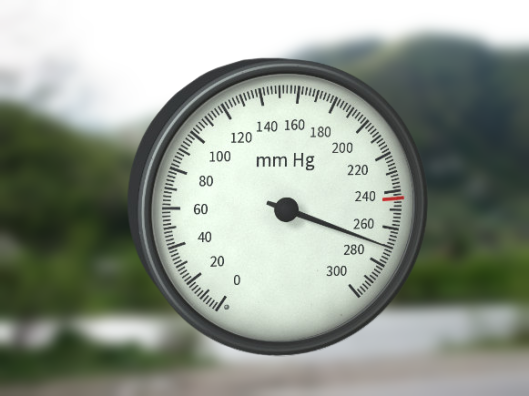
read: **270** mmHg
